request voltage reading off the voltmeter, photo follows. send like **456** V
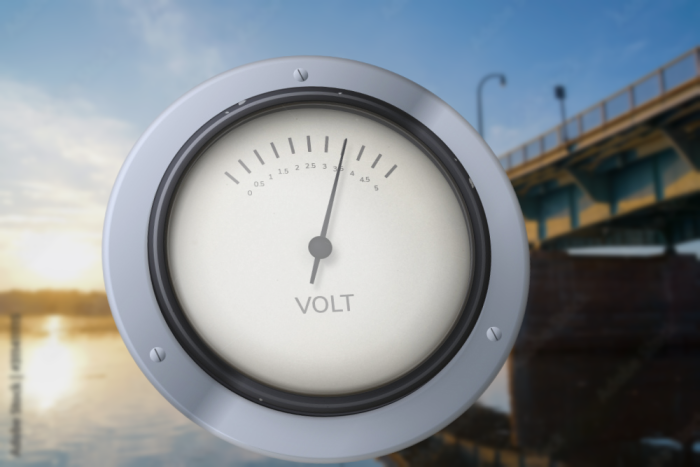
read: **3.5** V
